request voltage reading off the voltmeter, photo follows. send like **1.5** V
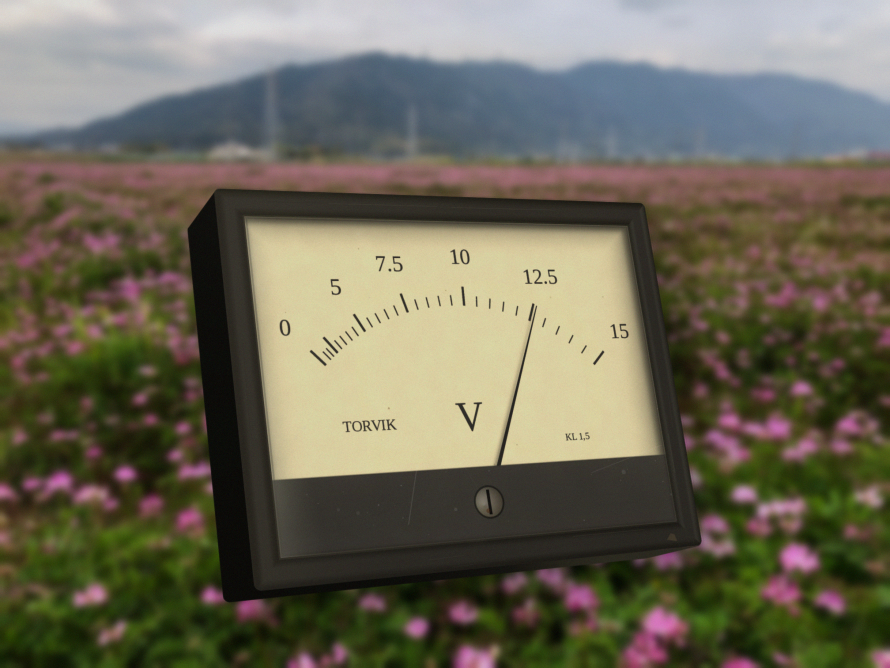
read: **12.5** V
